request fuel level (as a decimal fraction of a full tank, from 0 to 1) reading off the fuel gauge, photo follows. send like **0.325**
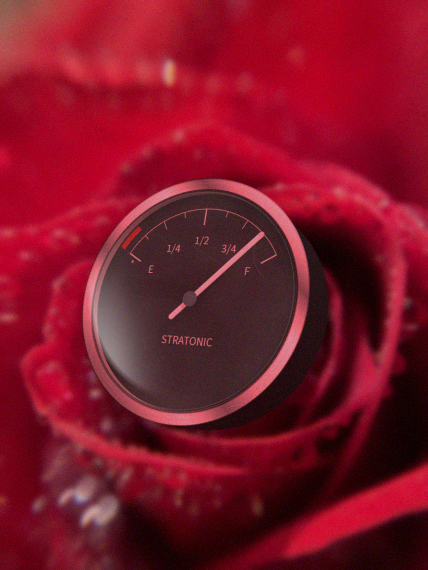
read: **0.875**
